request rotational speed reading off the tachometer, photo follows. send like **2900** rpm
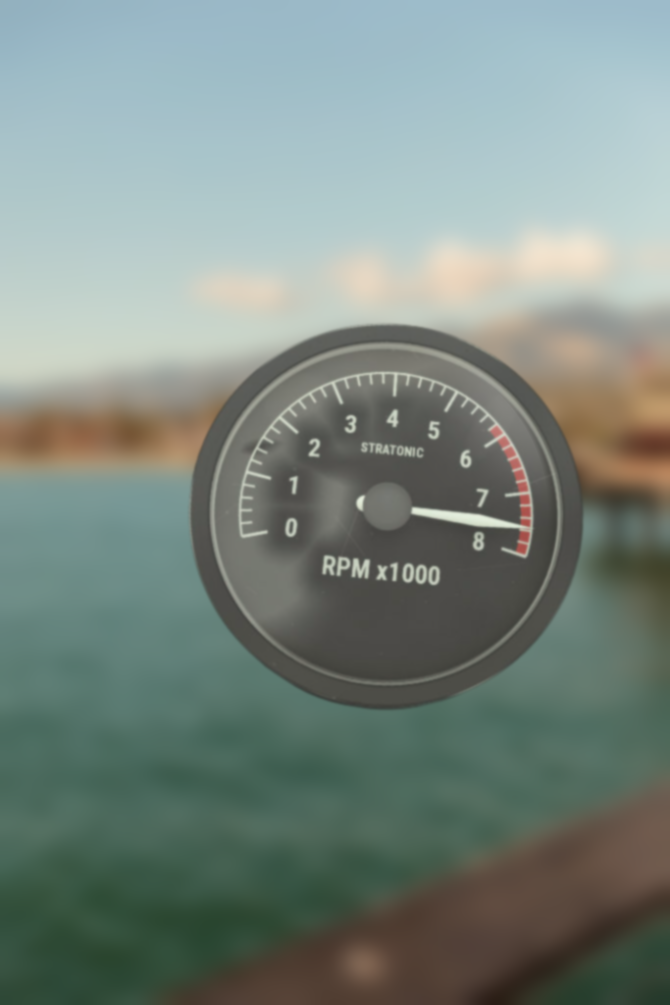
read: **7600** rpm
